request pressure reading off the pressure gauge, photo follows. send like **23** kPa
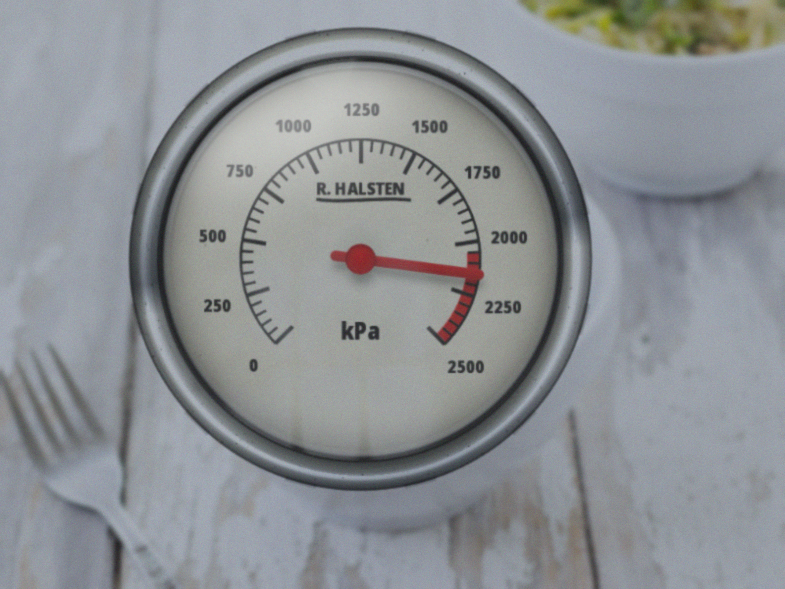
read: **2150** kPa
